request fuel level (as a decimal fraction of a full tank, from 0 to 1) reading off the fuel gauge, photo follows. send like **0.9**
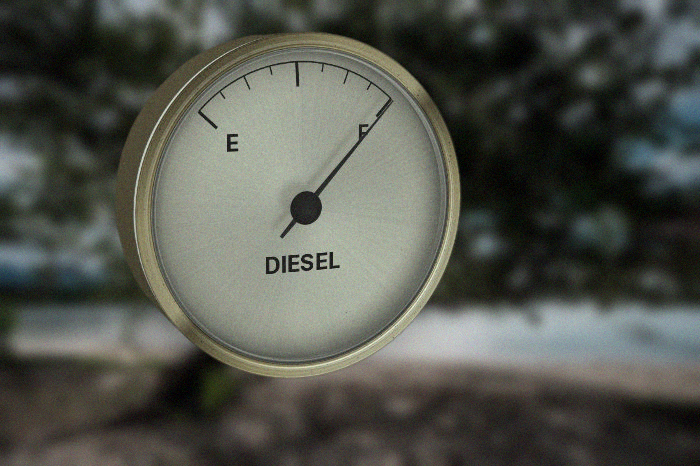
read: **1**
